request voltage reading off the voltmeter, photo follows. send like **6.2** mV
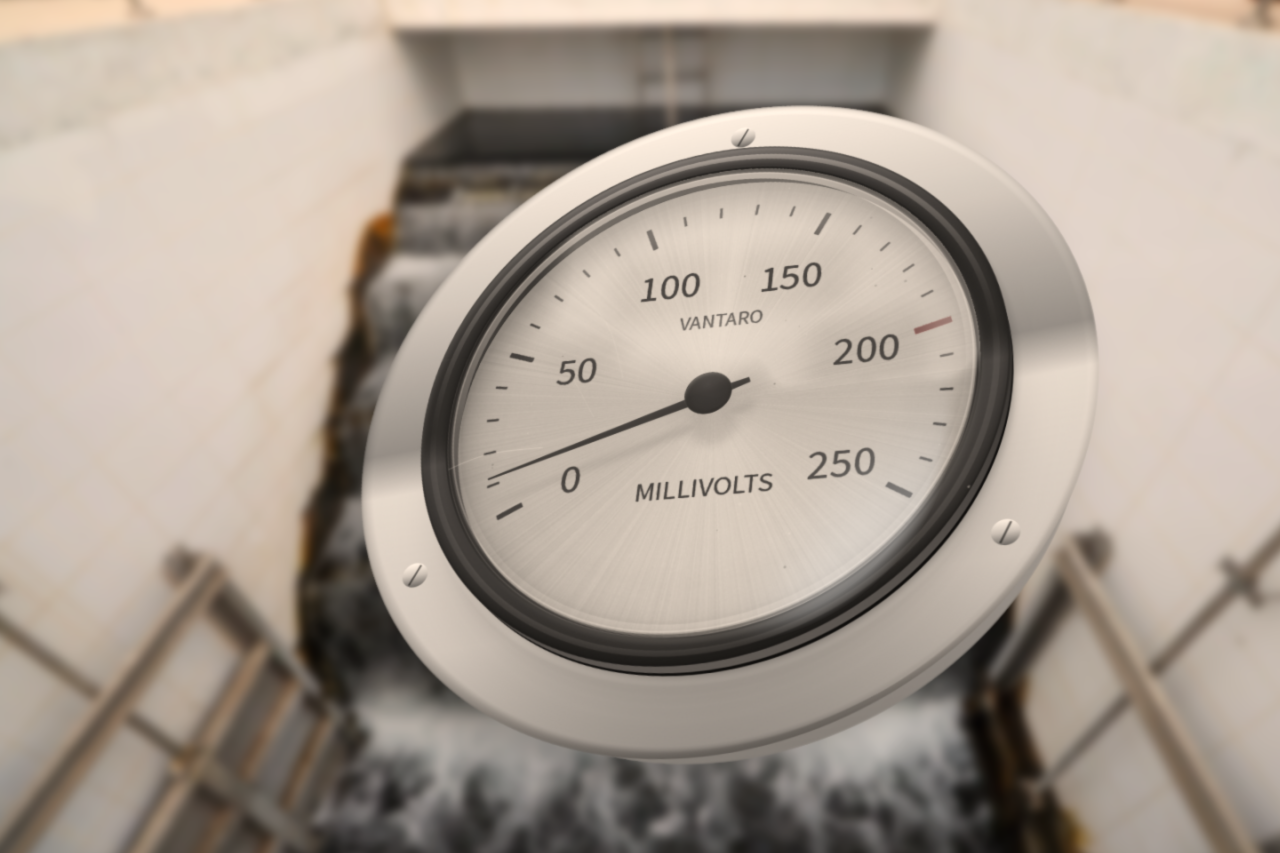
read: **10** mV
